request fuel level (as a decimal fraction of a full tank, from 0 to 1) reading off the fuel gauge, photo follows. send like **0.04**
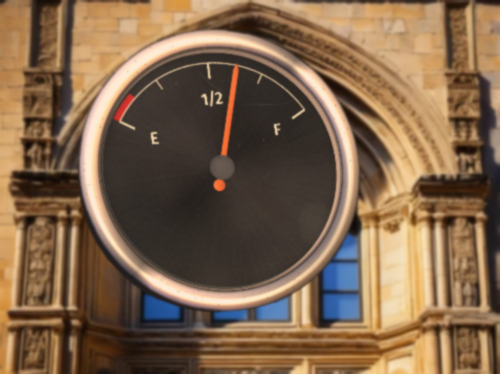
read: **0.625**
